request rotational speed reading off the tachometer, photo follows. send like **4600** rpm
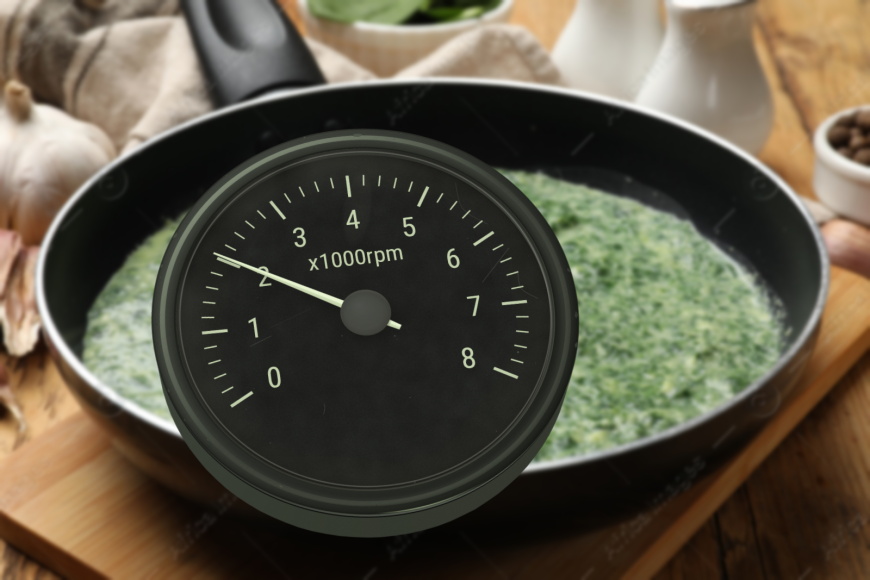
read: **2000** rpm
